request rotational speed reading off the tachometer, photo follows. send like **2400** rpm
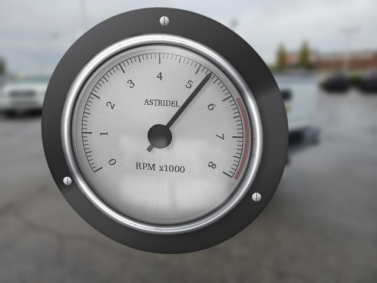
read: **5300** rpm
